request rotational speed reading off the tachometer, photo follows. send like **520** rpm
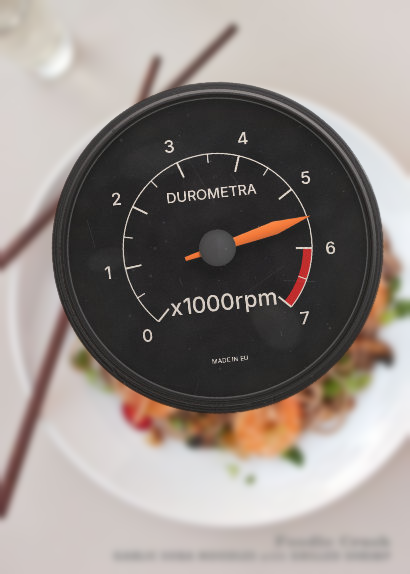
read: **5500** rpm
